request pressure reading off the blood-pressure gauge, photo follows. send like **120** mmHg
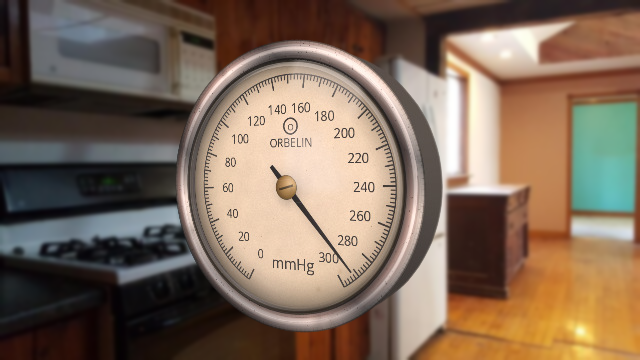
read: **290** mmHg
